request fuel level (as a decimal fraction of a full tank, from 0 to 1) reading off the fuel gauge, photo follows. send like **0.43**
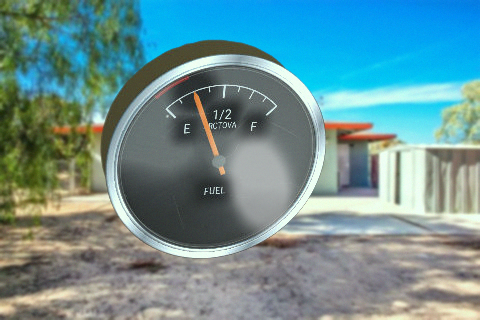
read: **0.25**
